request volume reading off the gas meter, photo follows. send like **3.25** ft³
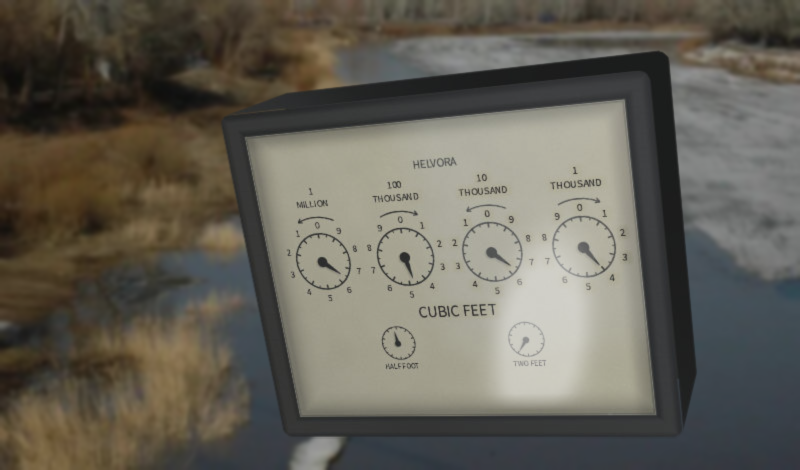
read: **646400** ft³
